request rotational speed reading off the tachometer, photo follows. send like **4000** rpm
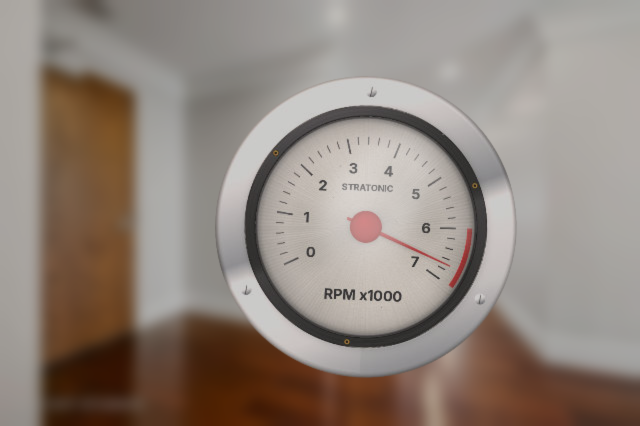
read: **6700** rpm
